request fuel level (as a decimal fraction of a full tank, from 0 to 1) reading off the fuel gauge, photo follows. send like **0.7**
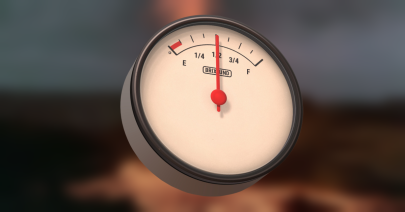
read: **0.5**
